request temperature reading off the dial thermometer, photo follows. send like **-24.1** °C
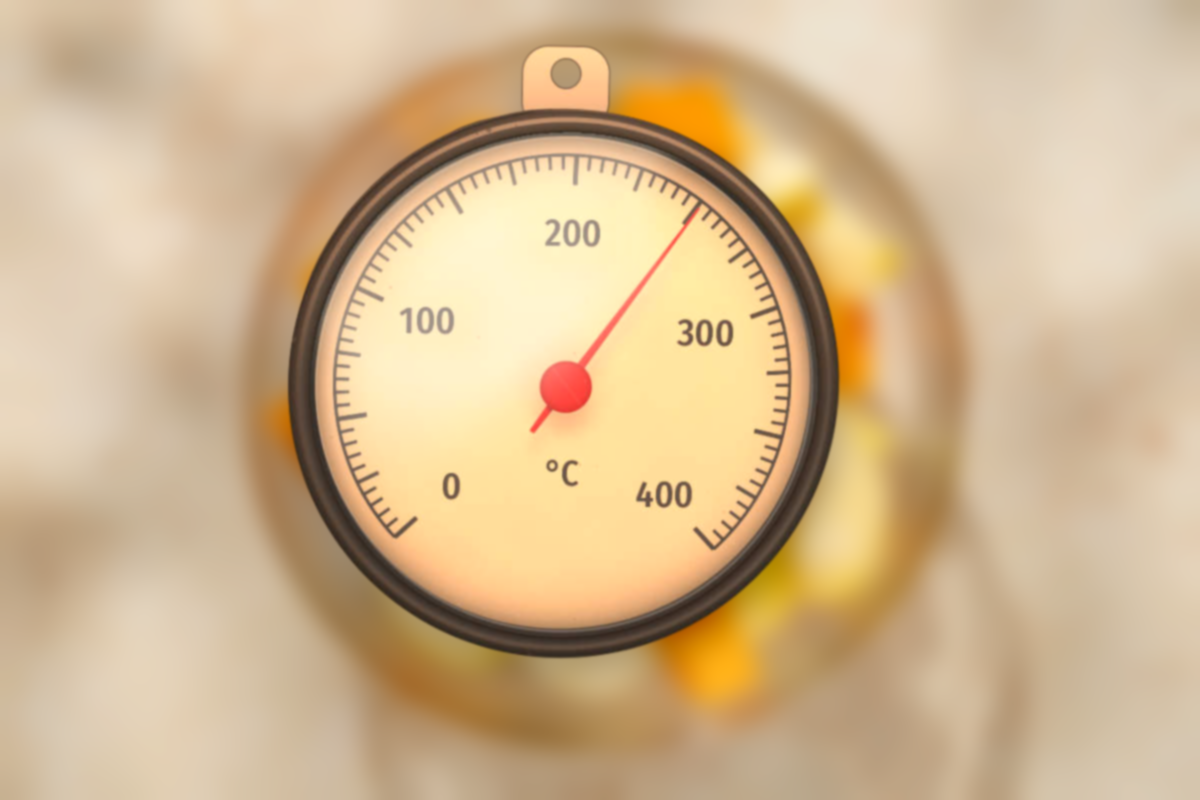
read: **250** °C
